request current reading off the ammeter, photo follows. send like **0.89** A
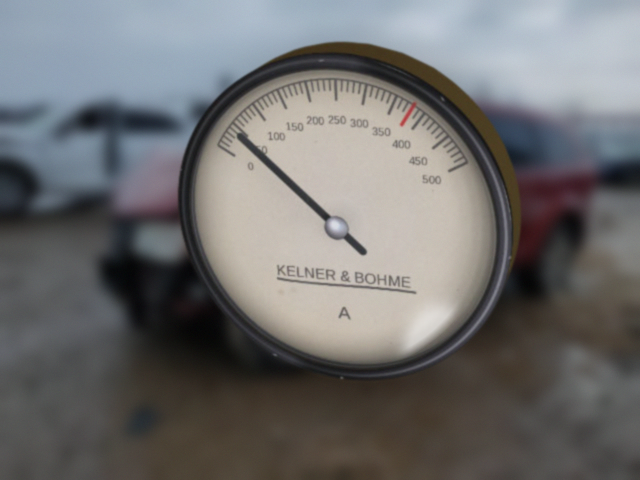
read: **50** A
